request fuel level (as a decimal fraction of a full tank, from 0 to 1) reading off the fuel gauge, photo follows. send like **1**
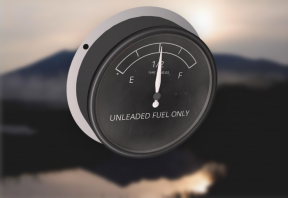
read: **0.5**
